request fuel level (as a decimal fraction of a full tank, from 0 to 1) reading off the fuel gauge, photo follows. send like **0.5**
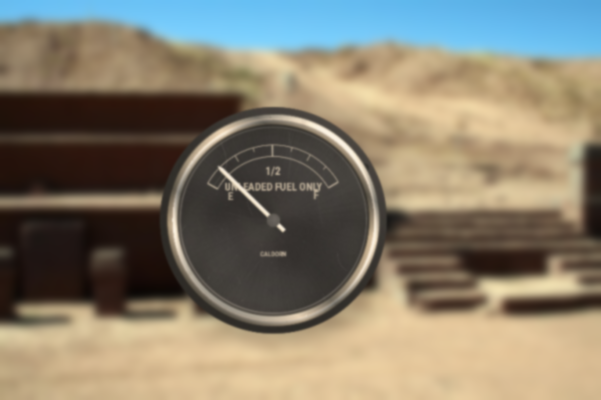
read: **0.125**
